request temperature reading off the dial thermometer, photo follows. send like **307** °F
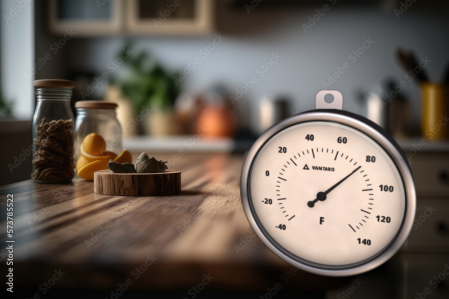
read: **80** °F
